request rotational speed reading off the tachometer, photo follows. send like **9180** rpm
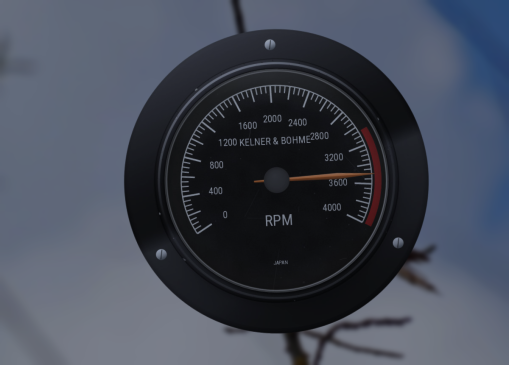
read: **3500** rpm
